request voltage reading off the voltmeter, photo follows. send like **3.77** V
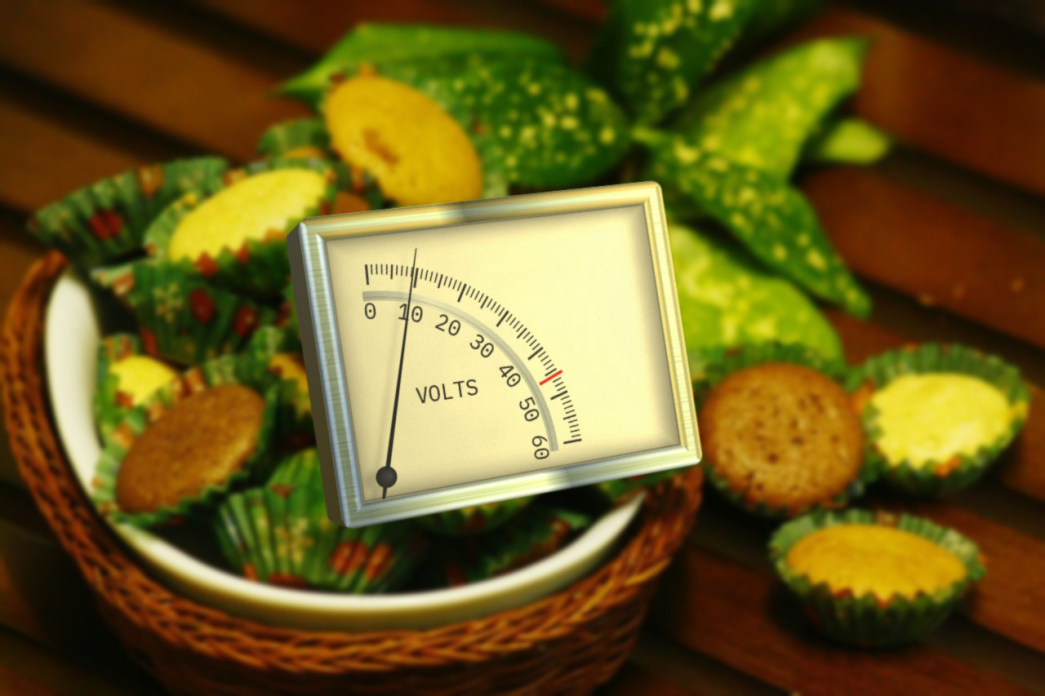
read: **9** V
